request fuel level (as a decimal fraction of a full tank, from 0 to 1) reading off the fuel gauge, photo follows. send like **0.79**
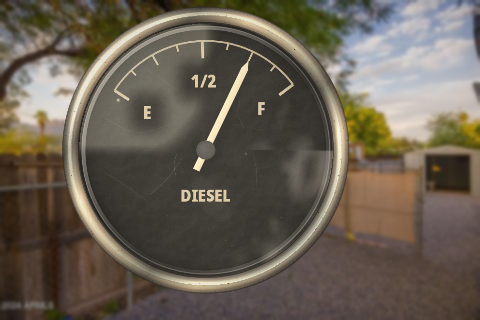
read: **0.75**
